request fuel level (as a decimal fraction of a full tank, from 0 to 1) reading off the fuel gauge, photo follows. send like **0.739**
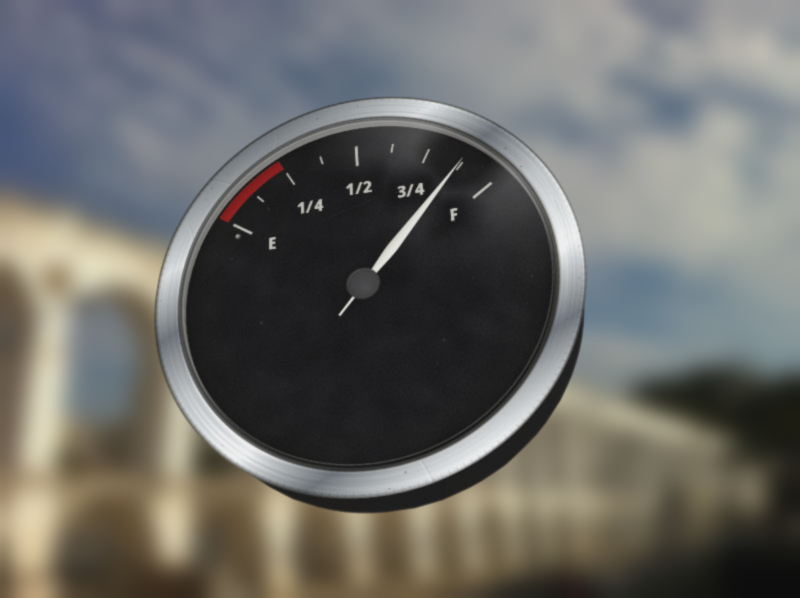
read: **0.875**
